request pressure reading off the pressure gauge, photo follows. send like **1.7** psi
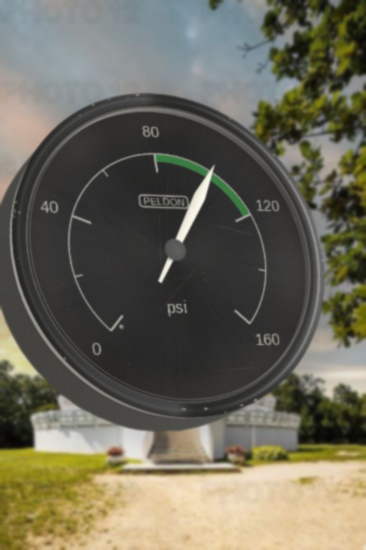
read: **100** psi
